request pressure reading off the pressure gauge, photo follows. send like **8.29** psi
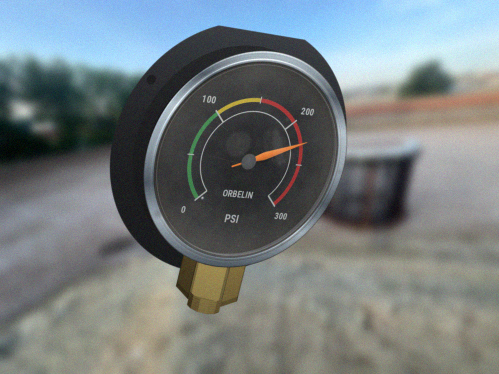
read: **225** psi
